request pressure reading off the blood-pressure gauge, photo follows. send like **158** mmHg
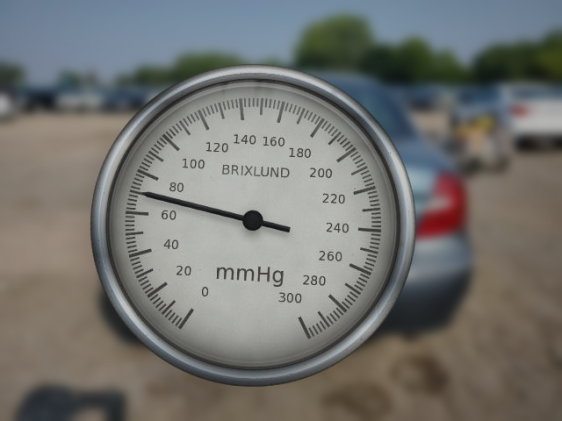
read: **70** mmHg
